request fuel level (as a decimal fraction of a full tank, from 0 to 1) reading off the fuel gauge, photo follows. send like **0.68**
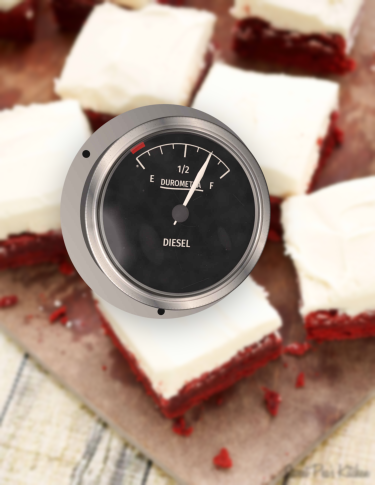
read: **0.75**
